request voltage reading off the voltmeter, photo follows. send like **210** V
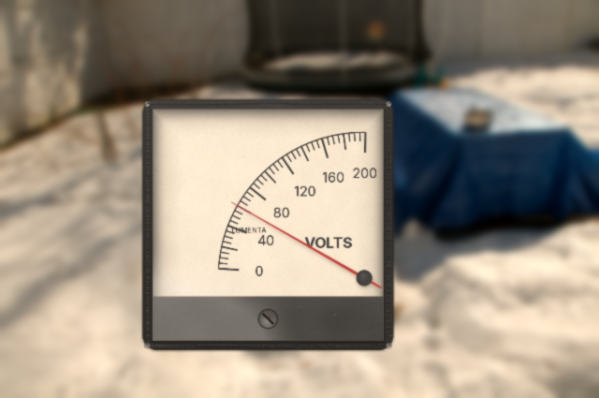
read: **60** V
